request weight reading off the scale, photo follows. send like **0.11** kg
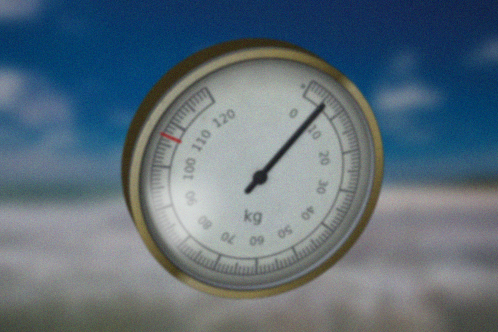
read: **5** kg
